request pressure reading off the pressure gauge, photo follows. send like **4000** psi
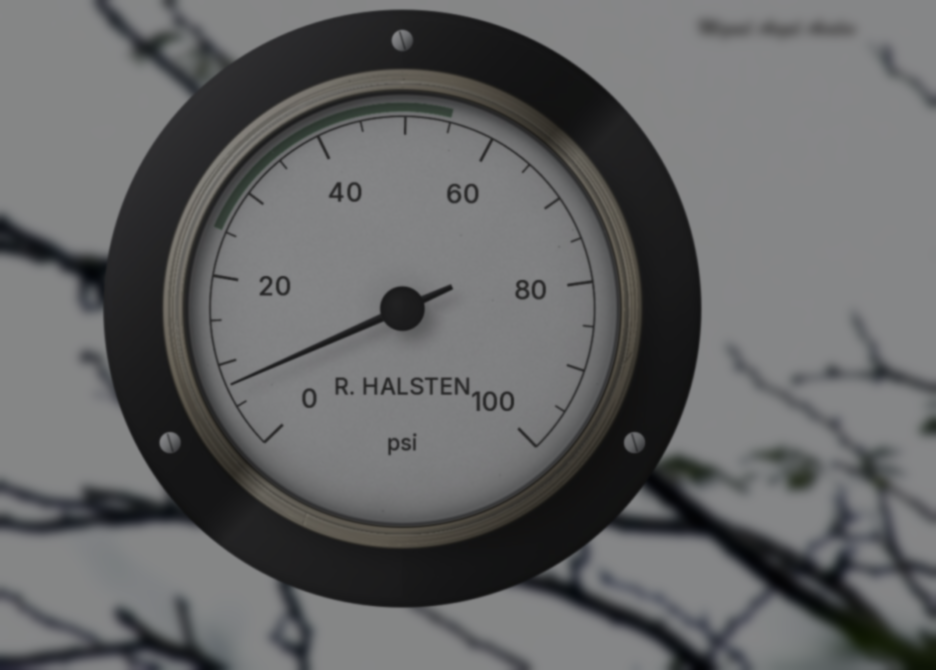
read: **7.5** psi
